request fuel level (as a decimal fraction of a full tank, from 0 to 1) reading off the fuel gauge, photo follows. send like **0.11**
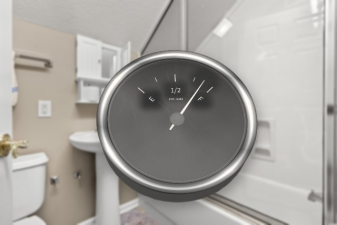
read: **0.875**
